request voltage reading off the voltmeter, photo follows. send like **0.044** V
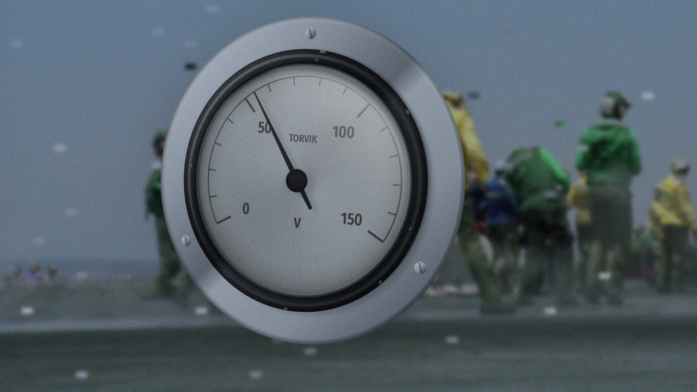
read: **55** V
